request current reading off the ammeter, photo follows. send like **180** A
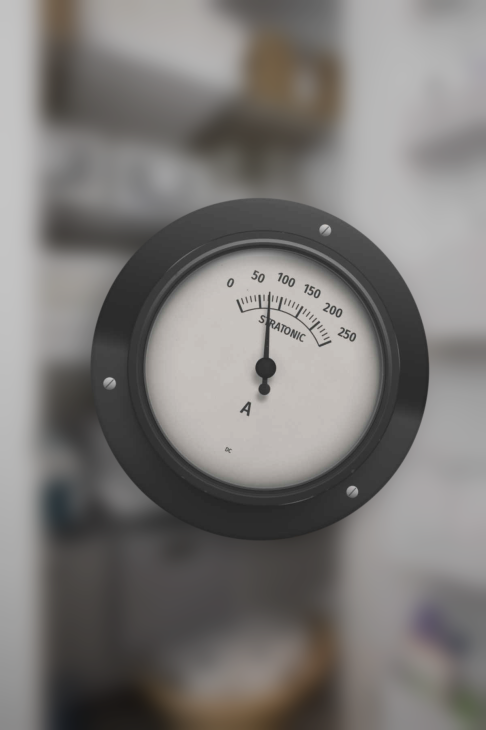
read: **70** A
